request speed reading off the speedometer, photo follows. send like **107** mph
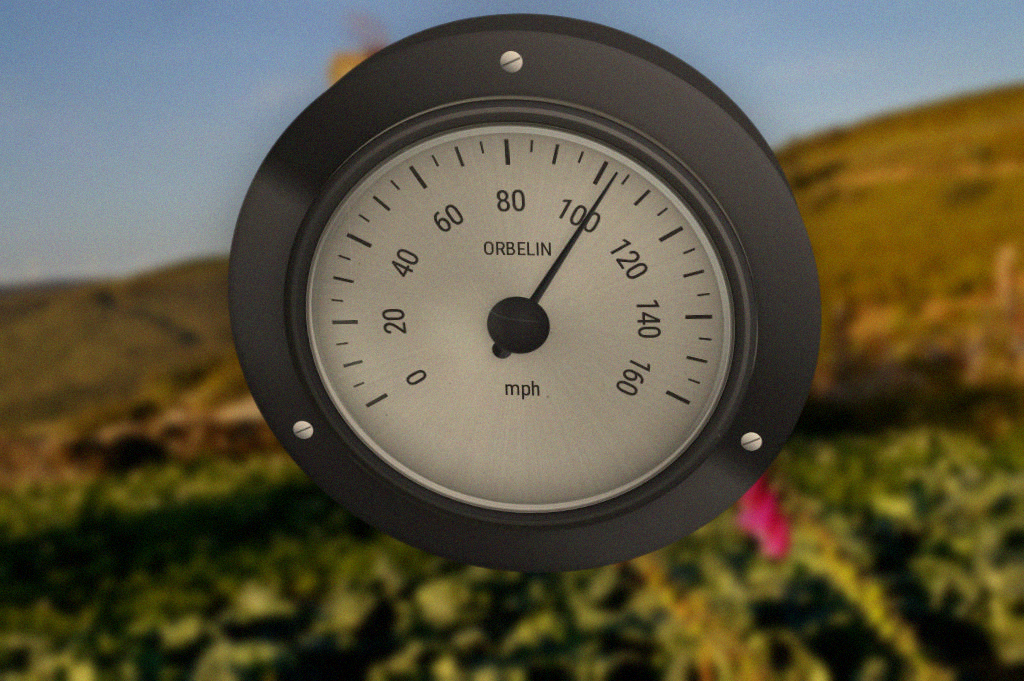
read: **102.5** mph
